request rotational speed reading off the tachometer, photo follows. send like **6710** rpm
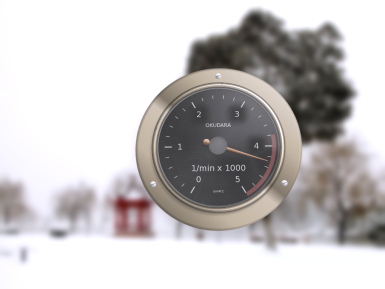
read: **4300** rpm
